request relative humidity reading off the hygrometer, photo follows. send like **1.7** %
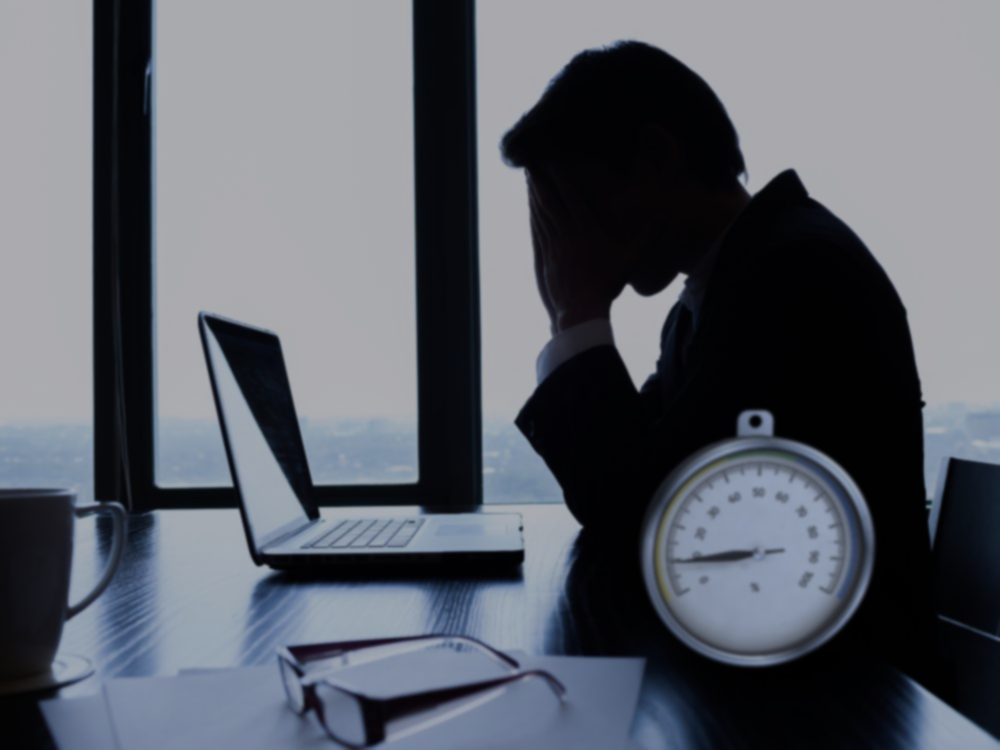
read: **10** %
